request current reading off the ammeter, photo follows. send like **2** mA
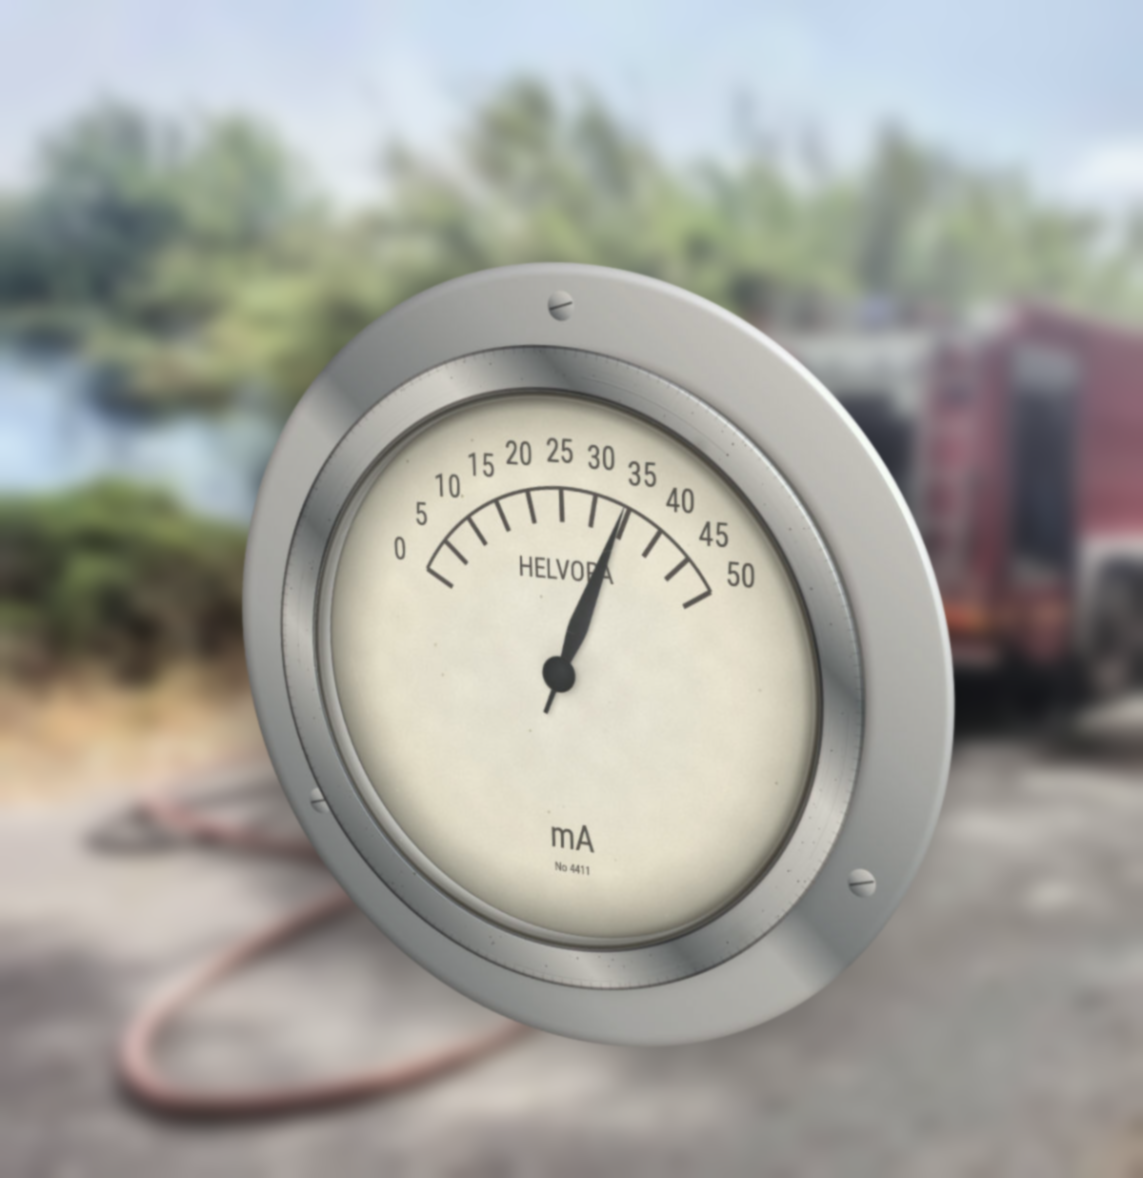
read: **35** mA
